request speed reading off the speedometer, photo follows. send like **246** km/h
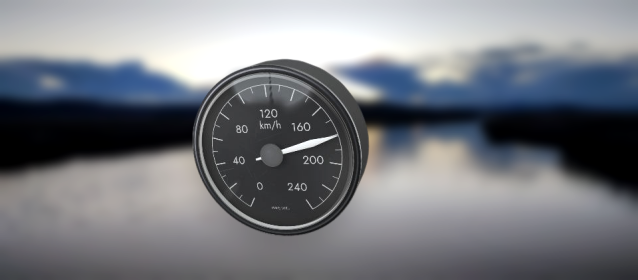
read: **180** km/h
